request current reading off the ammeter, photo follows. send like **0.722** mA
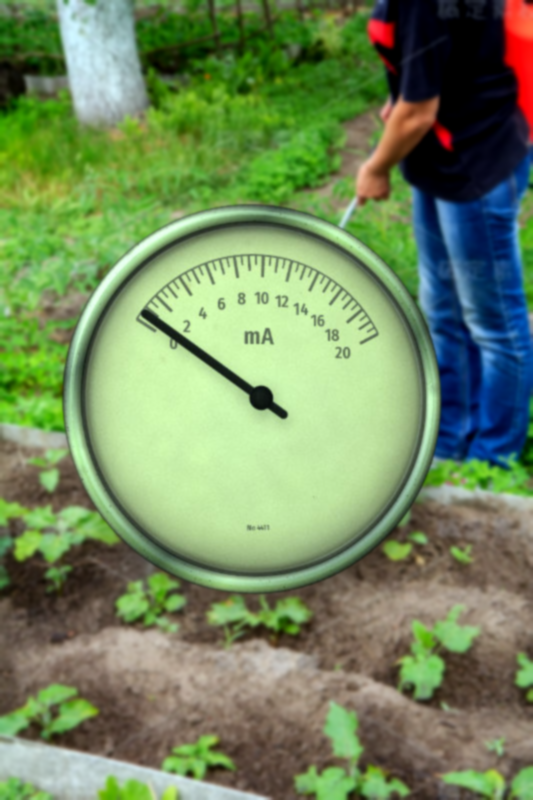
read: **0.5** mA
